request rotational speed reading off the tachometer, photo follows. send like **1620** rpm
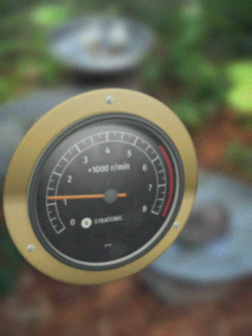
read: **1250** rpm
